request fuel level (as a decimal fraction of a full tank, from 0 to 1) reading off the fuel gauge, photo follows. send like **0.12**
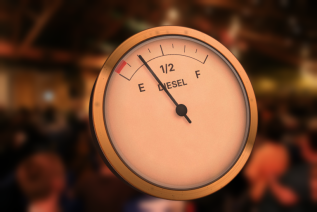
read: **0.25**
